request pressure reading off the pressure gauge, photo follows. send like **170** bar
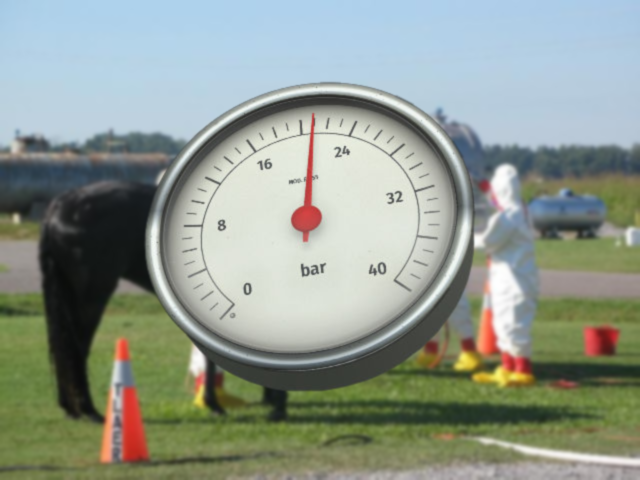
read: **21** bar
